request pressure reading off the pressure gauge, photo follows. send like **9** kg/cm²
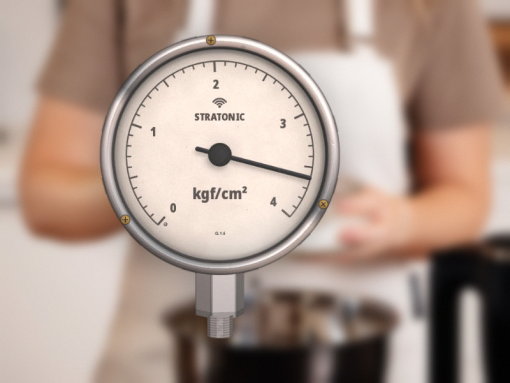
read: **3.6** kg/cm²
